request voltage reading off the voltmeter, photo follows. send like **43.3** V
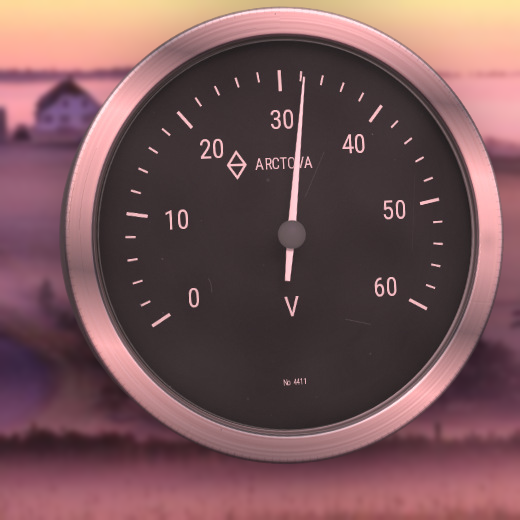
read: **32** V
